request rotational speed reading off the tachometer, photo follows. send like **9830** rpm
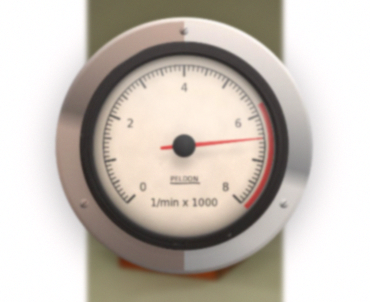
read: **6500** rpm
